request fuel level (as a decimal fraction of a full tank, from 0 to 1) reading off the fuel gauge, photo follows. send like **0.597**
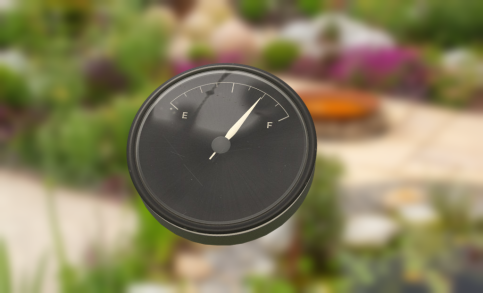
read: **0.75**
